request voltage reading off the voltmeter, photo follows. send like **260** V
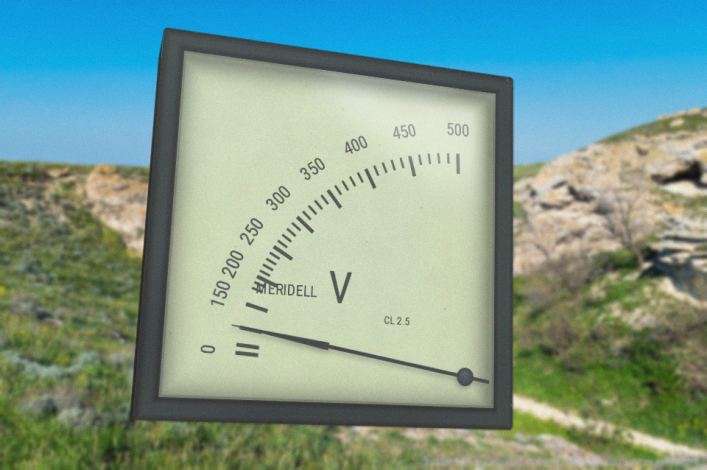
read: **100** V
